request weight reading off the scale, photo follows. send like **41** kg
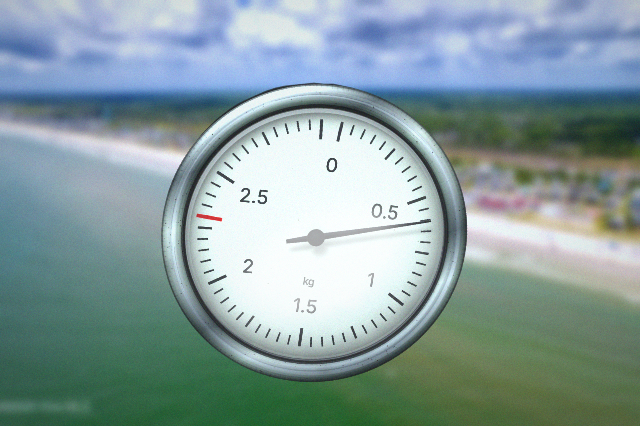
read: **0.6** kg
